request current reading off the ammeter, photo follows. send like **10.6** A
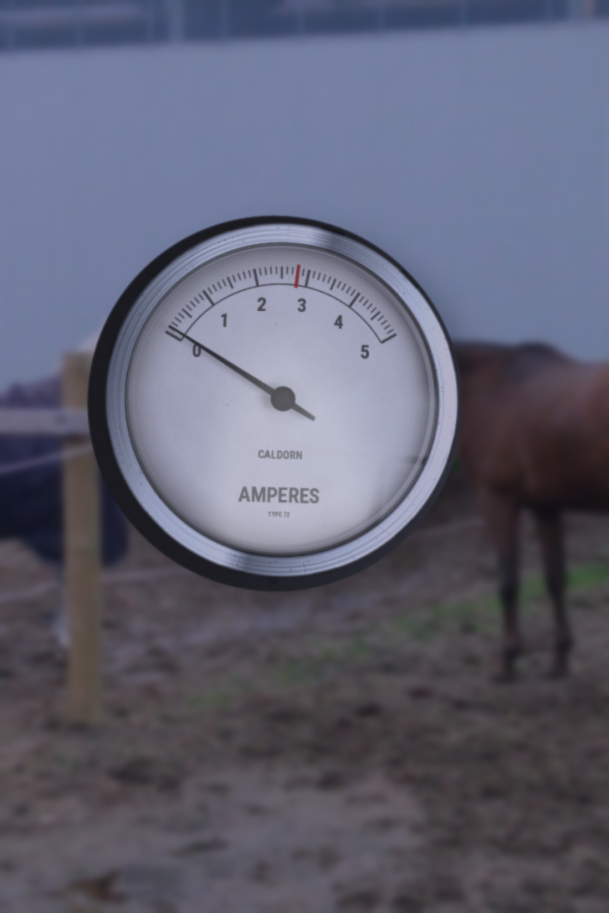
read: **0.1** A
